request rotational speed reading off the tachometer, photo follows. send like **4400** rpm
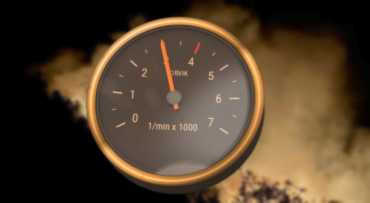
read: **3000** rpm
